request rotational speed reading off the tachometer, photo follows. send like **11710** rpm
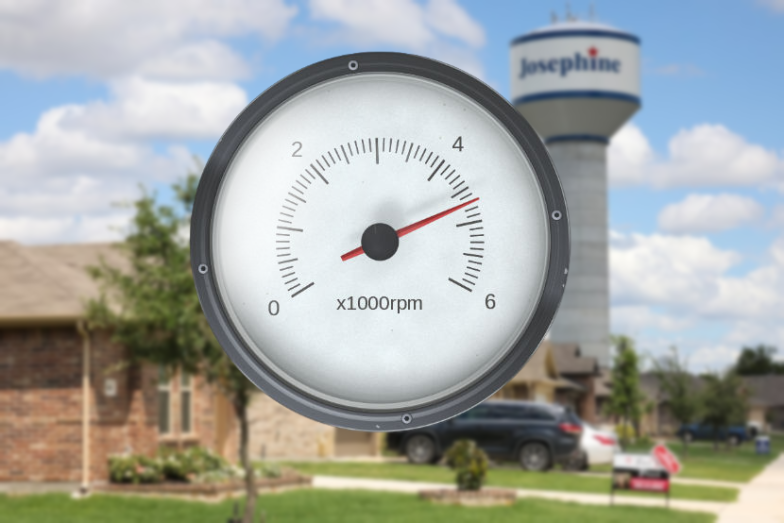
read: **4700** rpm
